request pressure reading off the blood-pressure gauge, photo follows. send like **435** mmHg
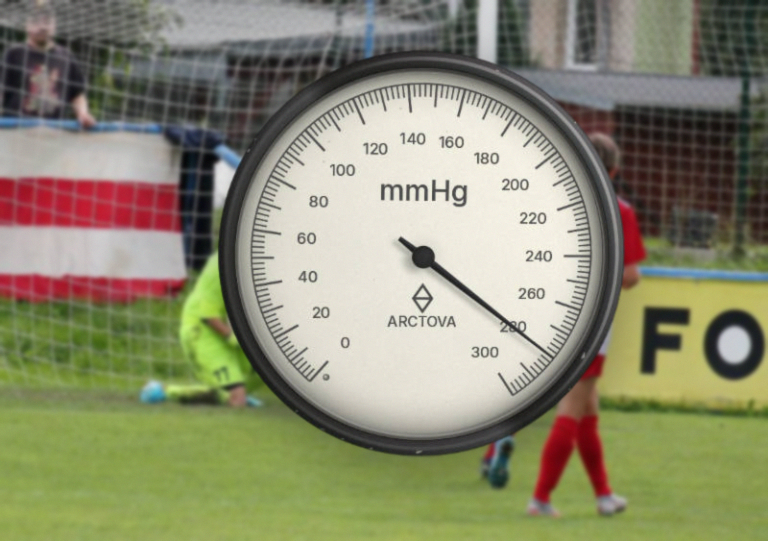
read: **280** mmHg
